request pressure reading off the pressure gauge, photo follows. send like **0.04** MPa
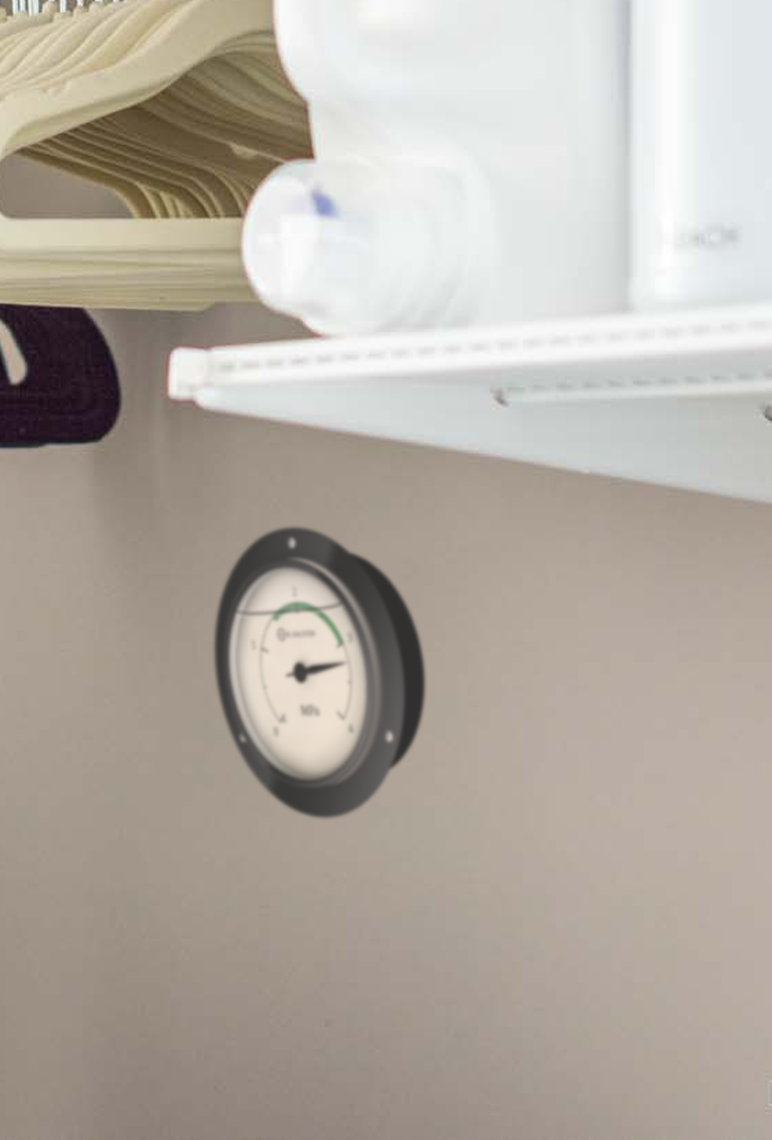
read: **3.25** MPa
